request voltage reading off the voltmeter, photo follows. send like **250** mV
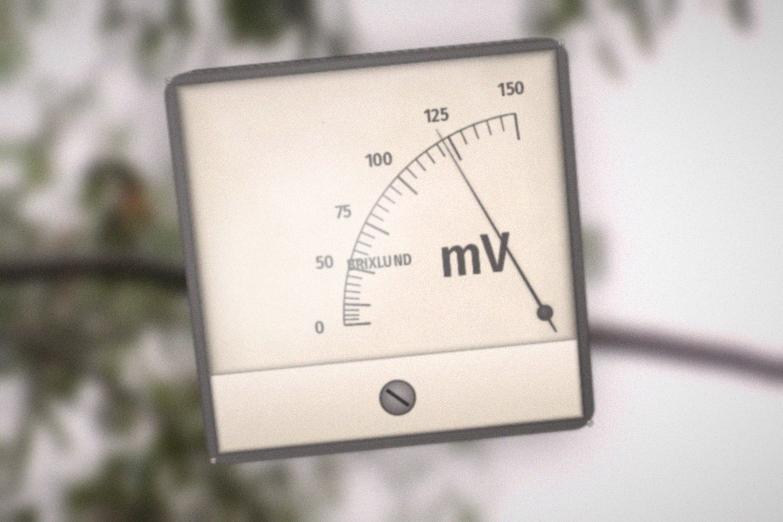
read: **122.5** mV
